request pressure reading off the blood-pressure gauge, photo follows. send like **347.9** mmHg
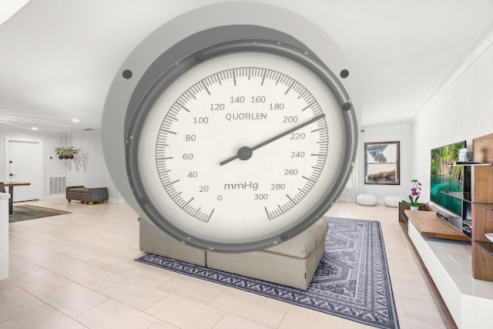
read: **210** mmHg
